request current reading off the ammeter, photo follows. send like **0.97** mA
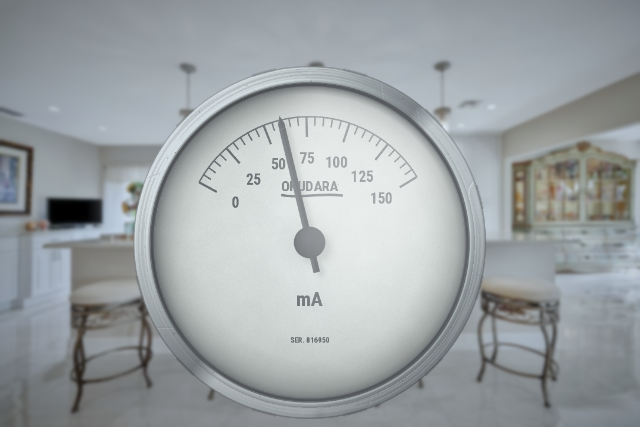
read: **60** mA
